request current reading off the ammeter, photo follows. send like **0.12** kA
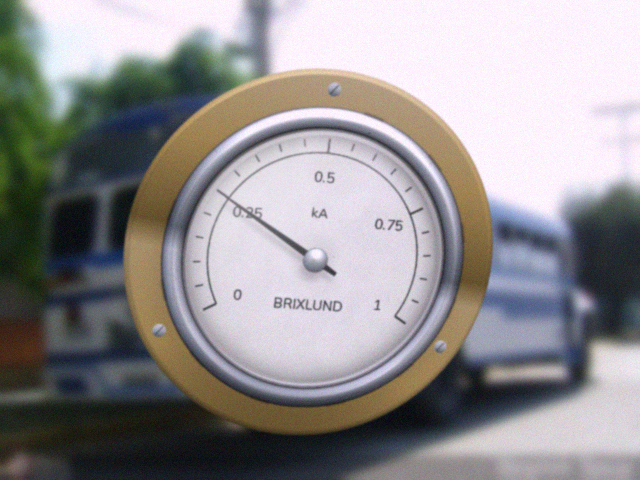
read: **0.25** kA
